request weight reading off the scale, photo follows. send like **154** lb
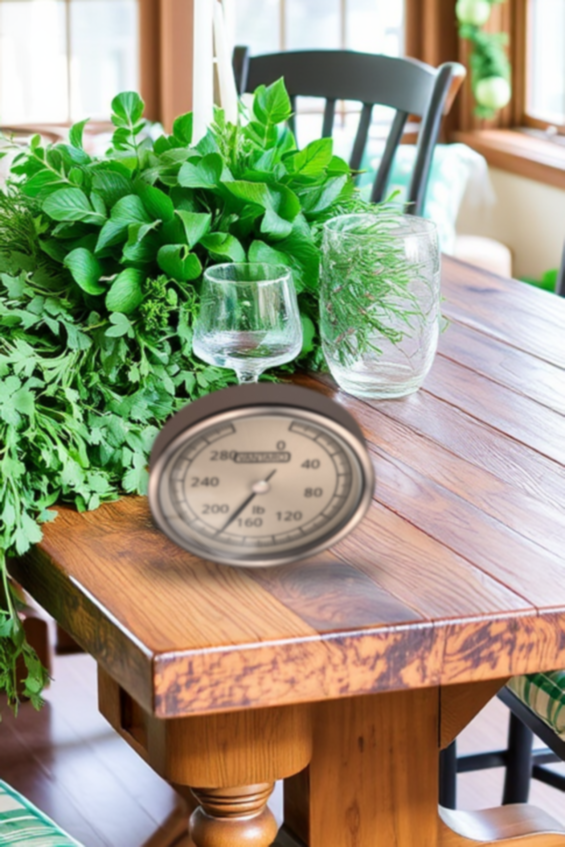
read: **180** lb
